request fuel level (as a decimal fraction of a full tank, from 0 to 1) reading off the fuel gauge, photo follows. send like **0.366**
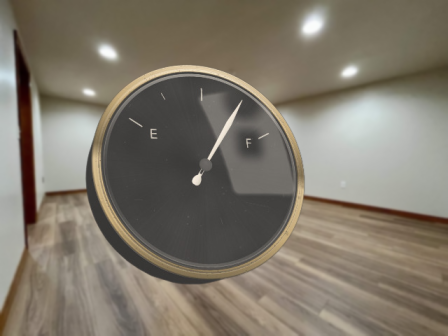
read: **0.75**
